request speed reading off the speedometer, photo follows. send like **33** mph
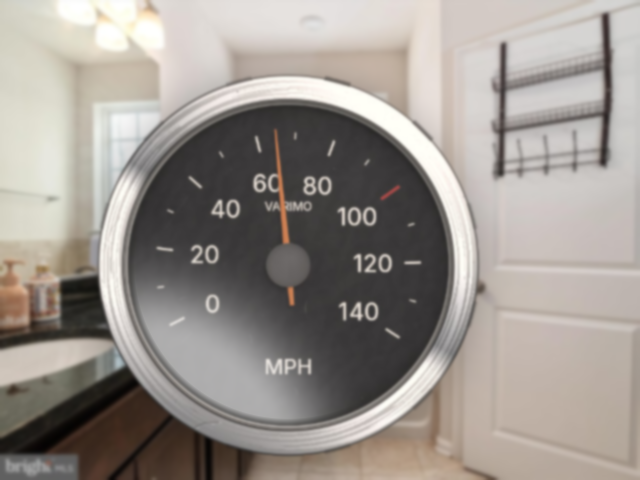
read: **65** mph
